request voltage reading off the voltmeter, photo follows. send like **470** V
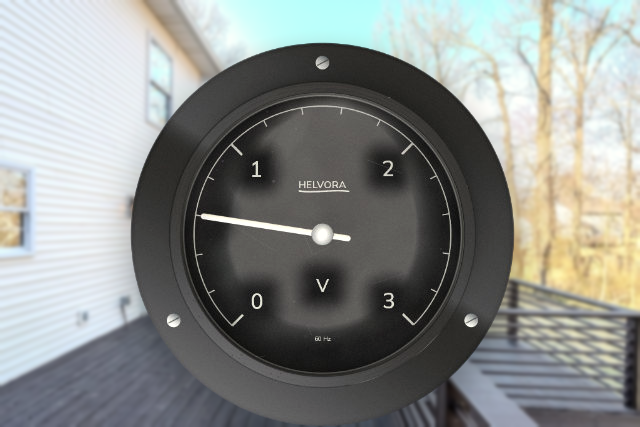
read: **0.6** V
